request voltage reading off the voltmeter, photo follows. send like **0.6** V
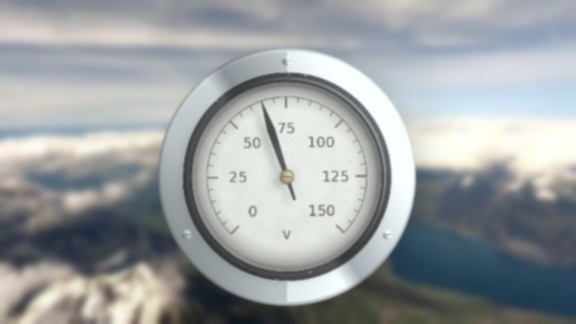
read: **65** V
